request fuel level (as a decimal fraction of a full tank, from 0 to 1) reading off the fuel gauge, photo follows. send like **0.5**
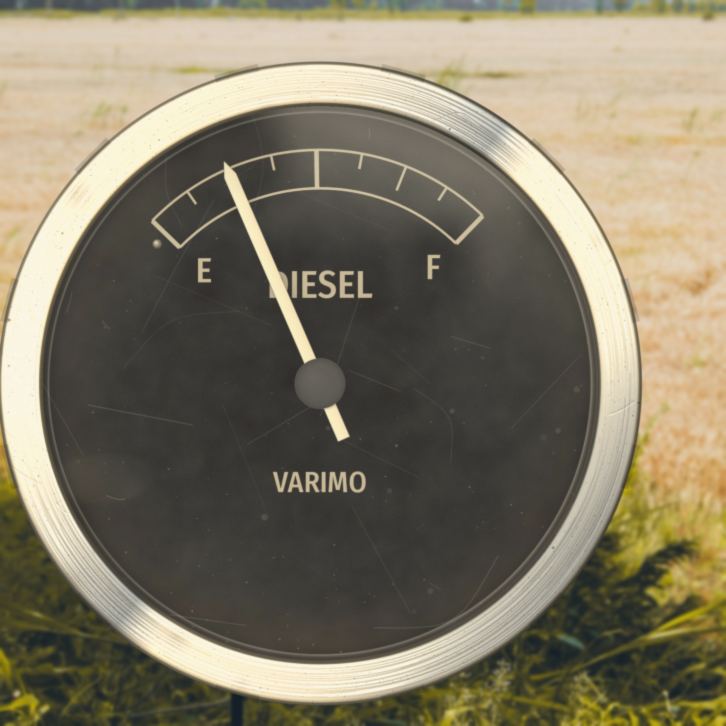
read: **0.25**
